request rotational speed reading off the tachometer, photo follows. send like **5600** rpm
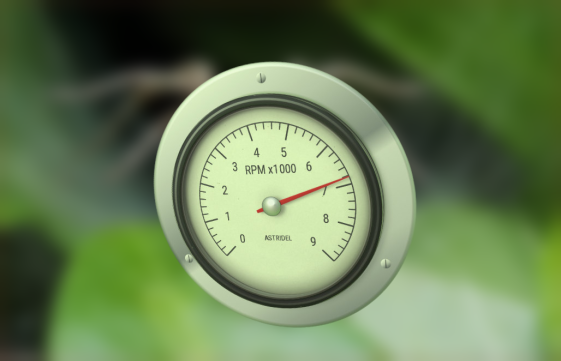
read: **6800** rpm
